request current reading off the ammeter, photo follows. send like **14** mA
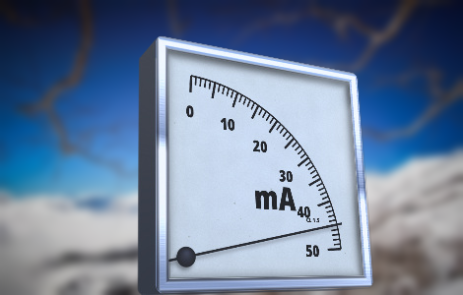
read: **45** mA
